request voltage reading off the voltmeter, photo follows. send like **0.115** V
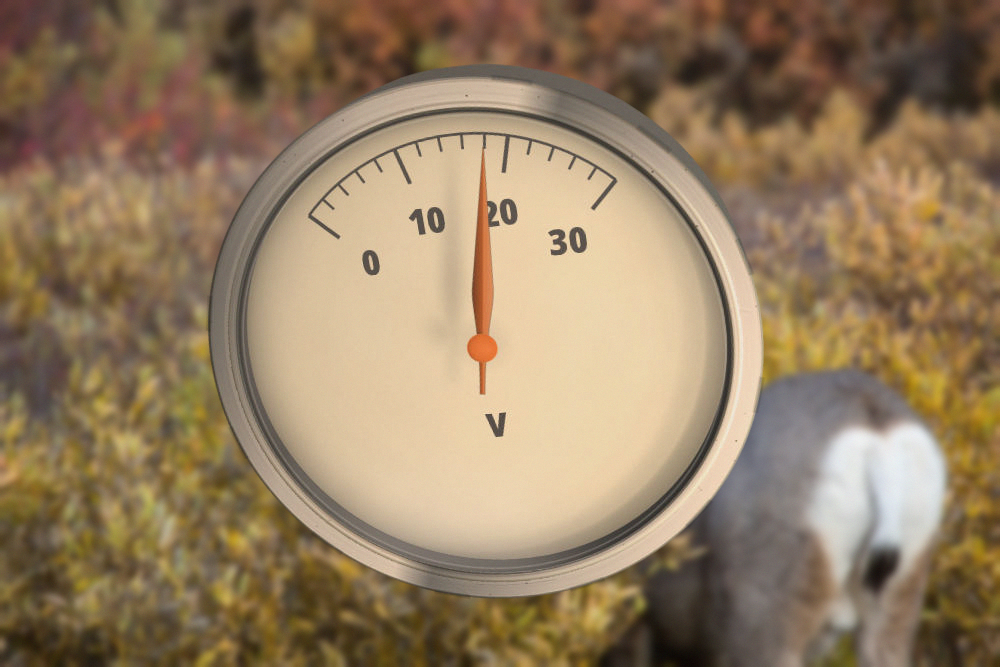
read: **18** V
